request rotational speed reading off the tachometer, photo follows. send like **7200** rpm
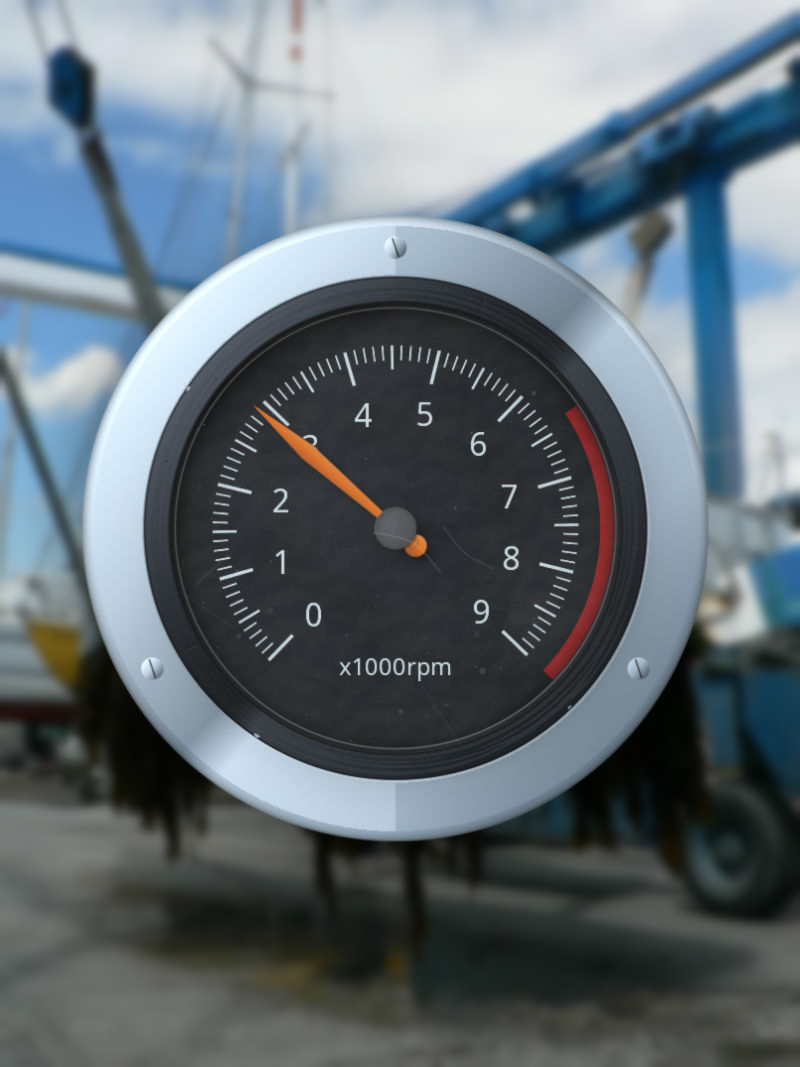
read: **2900** rpm
